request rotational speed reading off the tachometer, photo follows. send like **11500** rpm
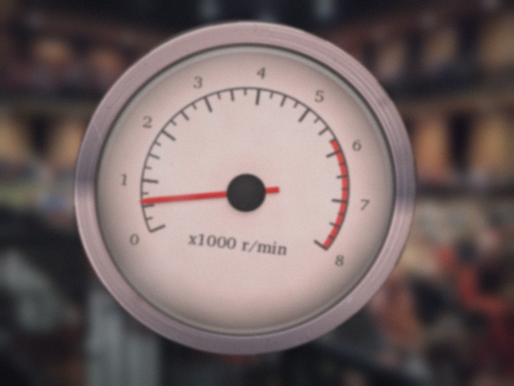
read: **625** rpm
